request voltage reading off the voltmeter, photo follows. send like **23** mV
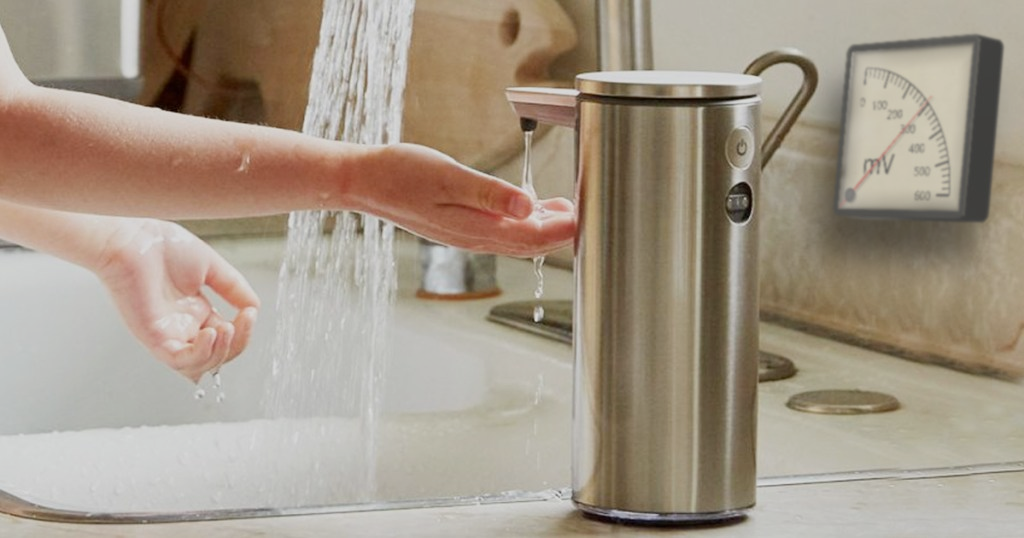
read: **300** mV
